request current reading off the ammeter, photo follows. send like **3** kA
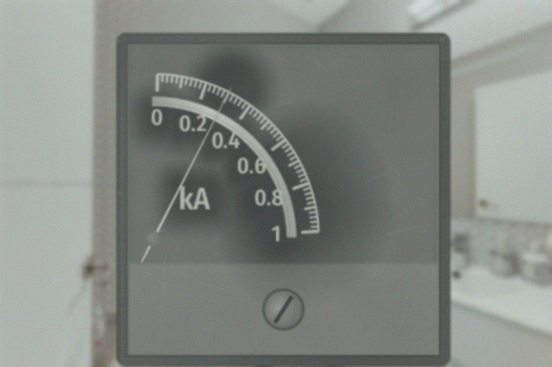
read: **0.3** kA
